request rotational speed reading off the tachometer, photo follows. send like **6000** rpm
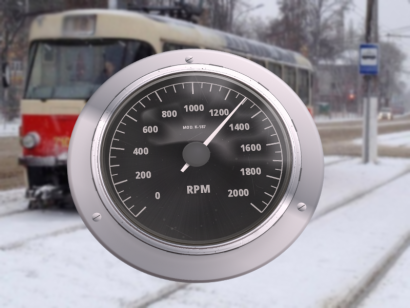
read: **1300** rpm
